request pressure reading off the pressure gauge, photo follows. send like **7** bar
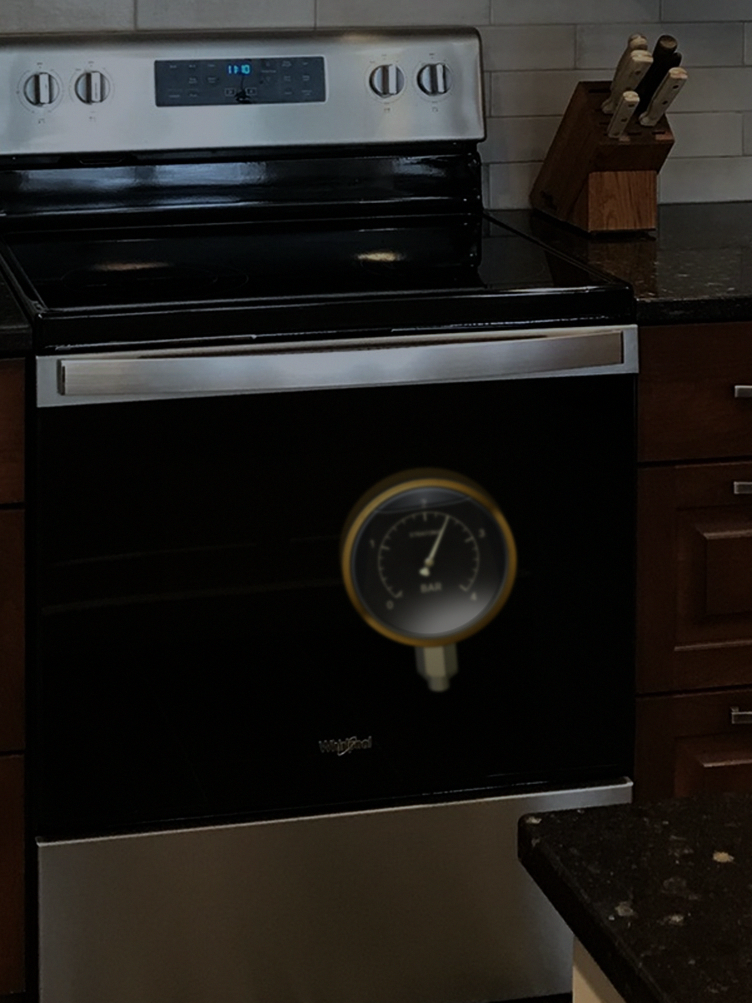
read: **2.4** bar
